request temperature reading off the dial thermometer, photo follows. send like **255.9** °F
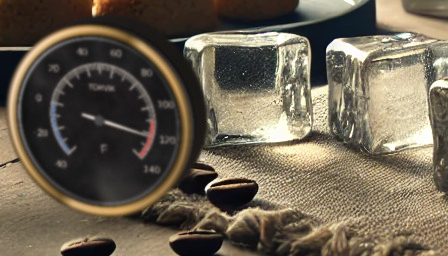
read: **120** °F
